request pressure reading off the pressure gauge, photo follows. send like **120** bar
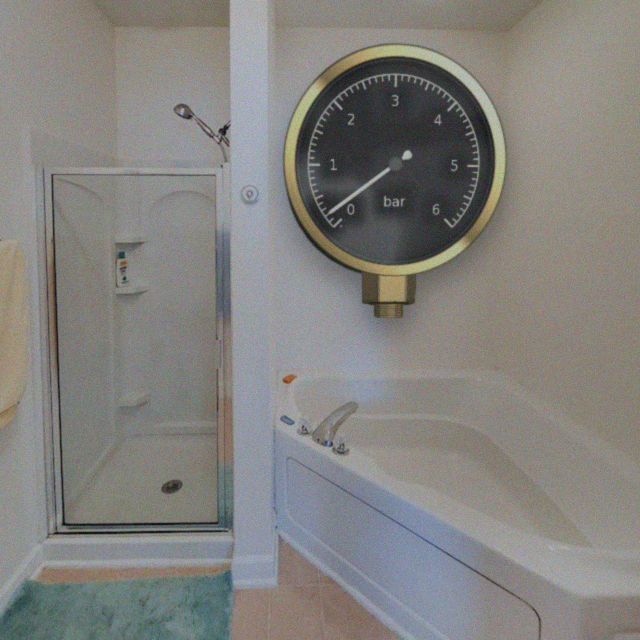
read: **0.2** bar
